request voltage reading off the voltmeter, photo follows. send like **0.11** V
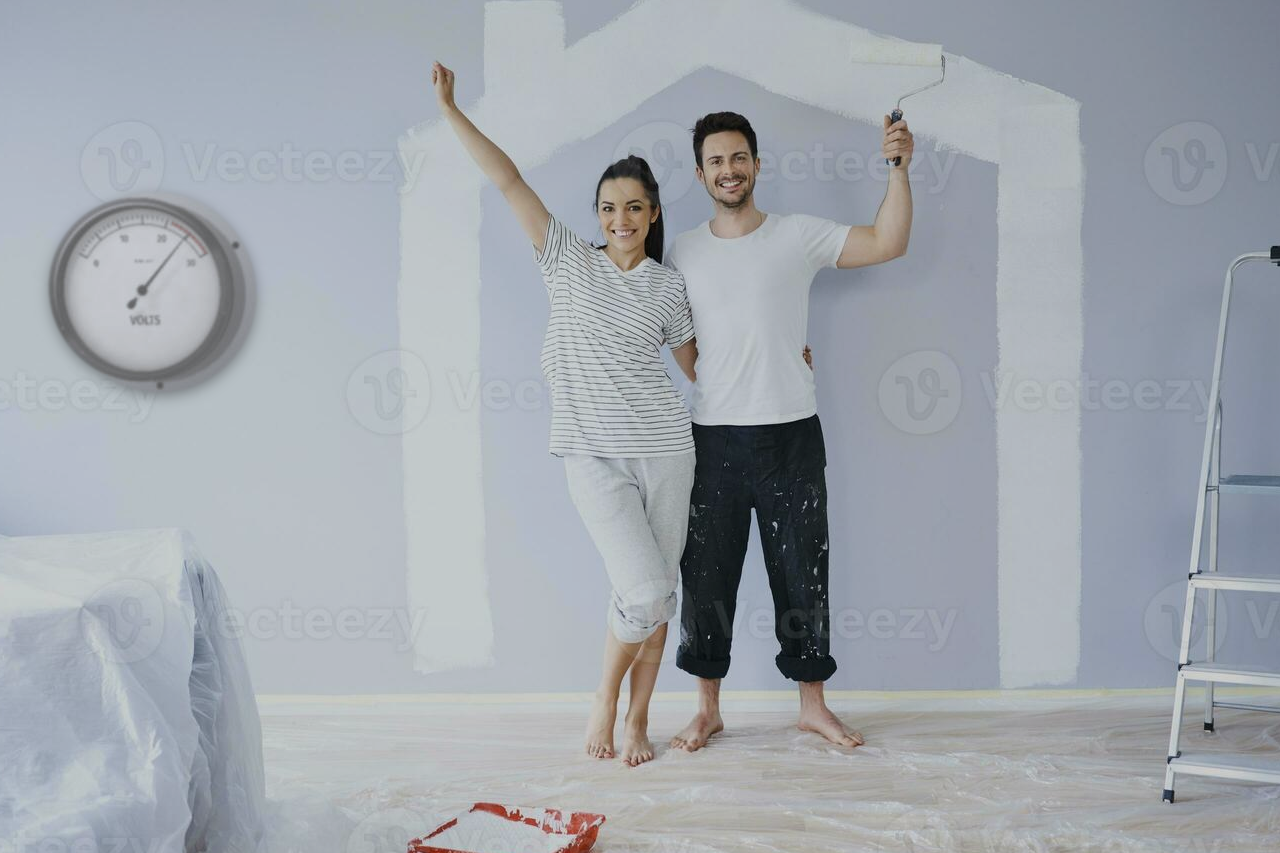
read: **25** V
